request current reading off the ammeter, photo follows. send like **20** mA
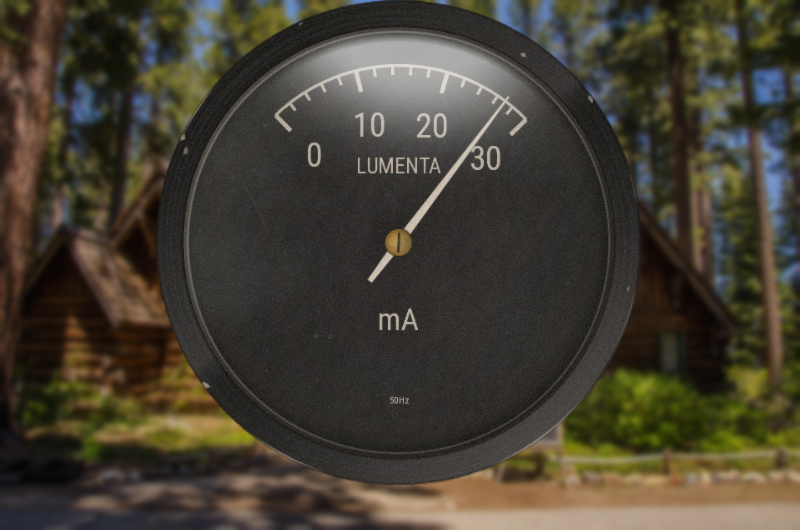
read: **27** mA
